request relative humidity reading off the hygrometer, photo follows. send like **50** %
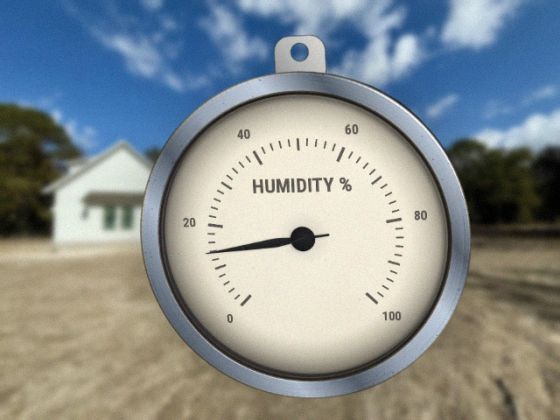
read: **14** %
